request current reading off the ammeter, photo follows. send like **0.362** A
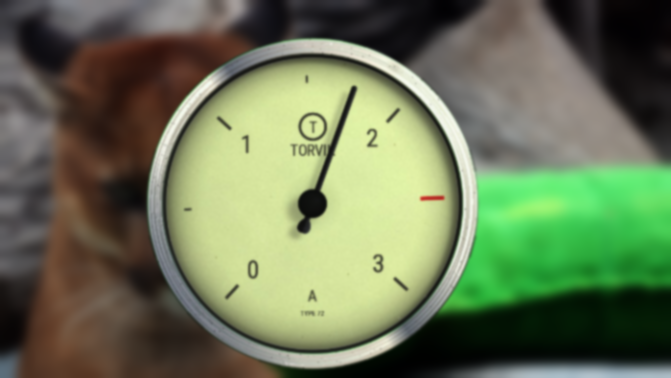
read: **1.75** A
